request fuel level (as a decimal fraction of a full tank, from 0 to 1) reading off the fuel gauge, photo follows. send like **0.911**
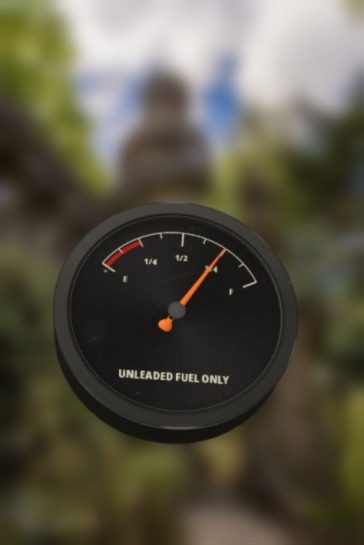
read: **0.75**
